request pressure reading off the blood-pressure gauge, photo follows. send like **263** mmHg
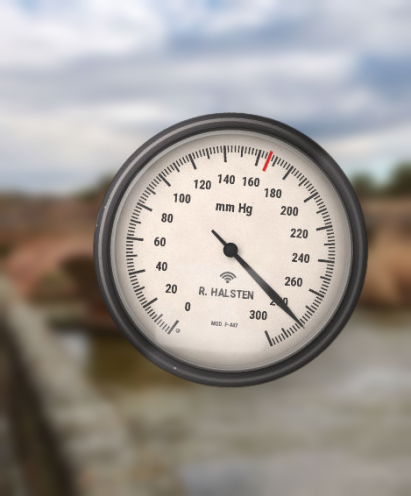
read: **280** mmHg
